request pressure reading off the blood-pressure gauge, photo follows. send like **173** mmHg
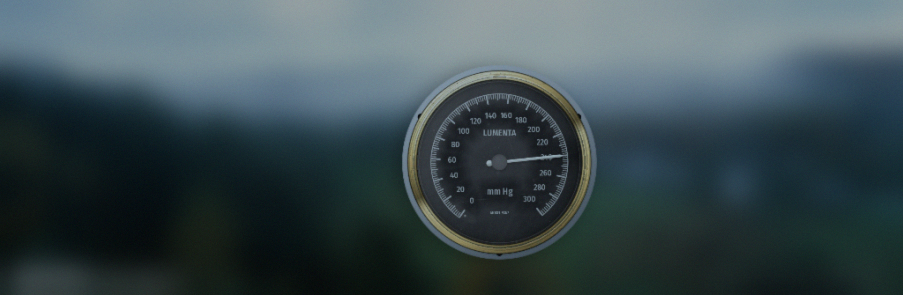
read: **240** mmHg
